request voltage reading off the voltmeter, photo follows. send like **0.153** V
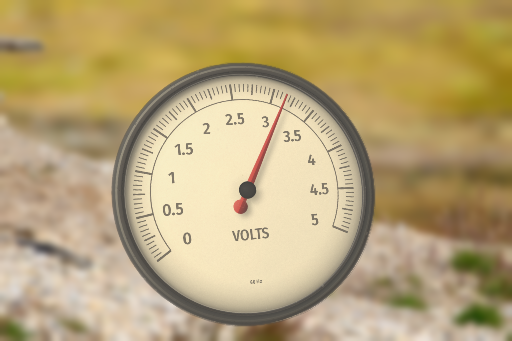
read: **3.15** V
